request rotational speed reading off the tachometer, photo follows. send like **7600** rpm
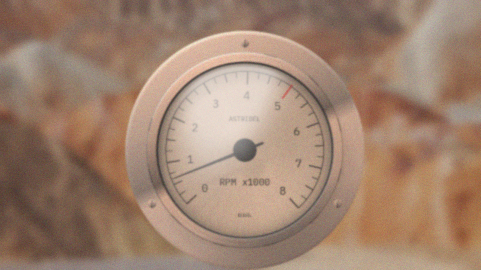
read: **625** rpm
